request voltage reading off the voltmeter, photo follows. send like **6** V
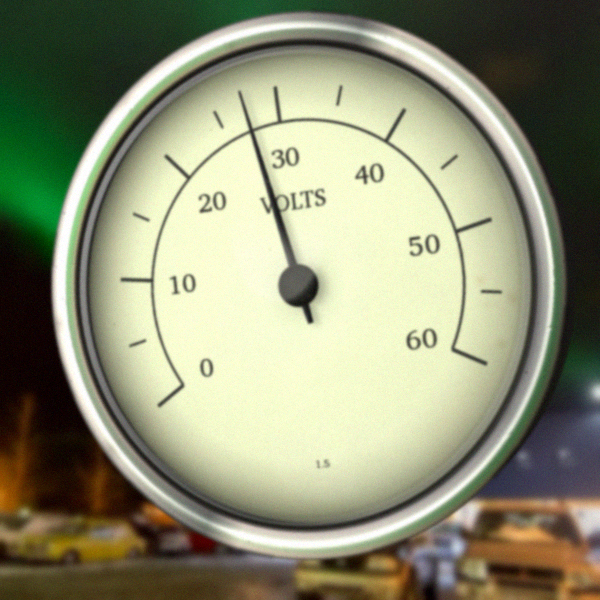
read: **27.5** V
